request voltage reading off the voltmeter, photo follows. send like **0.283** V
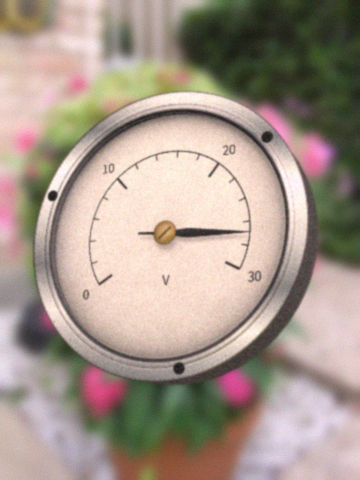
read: **27** V
